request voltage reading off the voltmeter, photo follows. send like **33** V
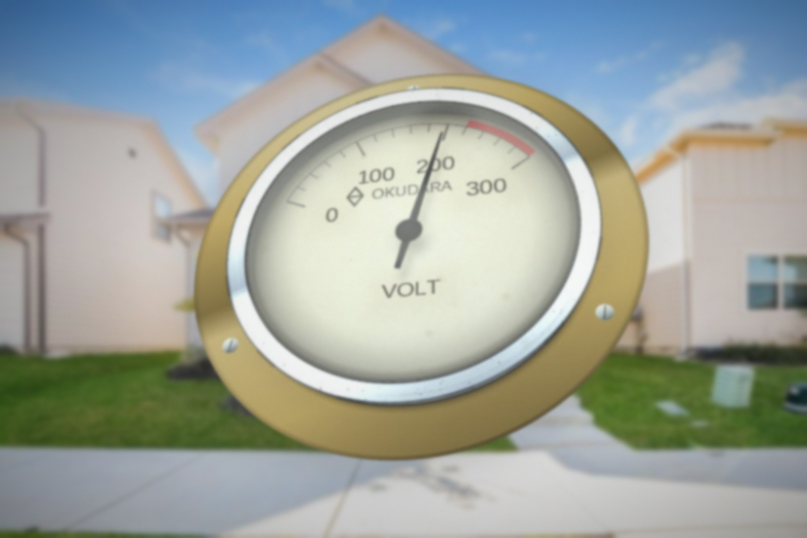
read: **200** V
